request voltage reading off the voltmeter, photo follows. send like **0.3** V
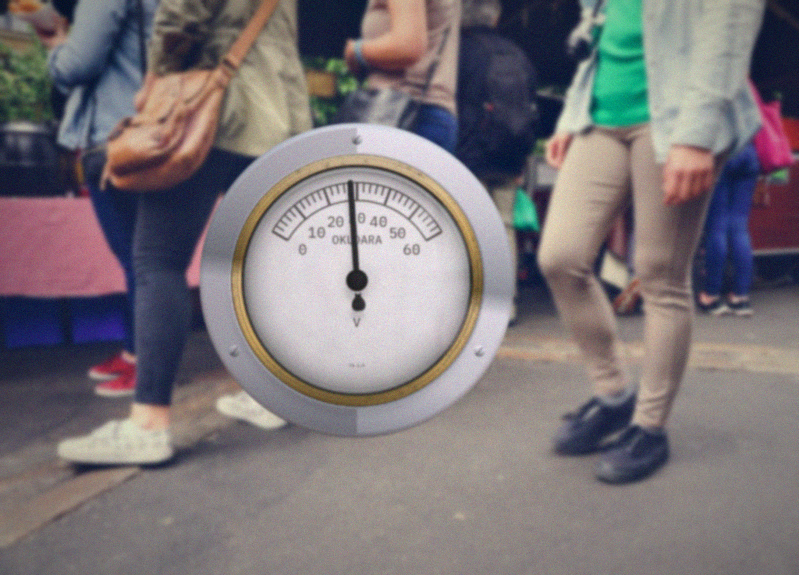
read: **28** V
